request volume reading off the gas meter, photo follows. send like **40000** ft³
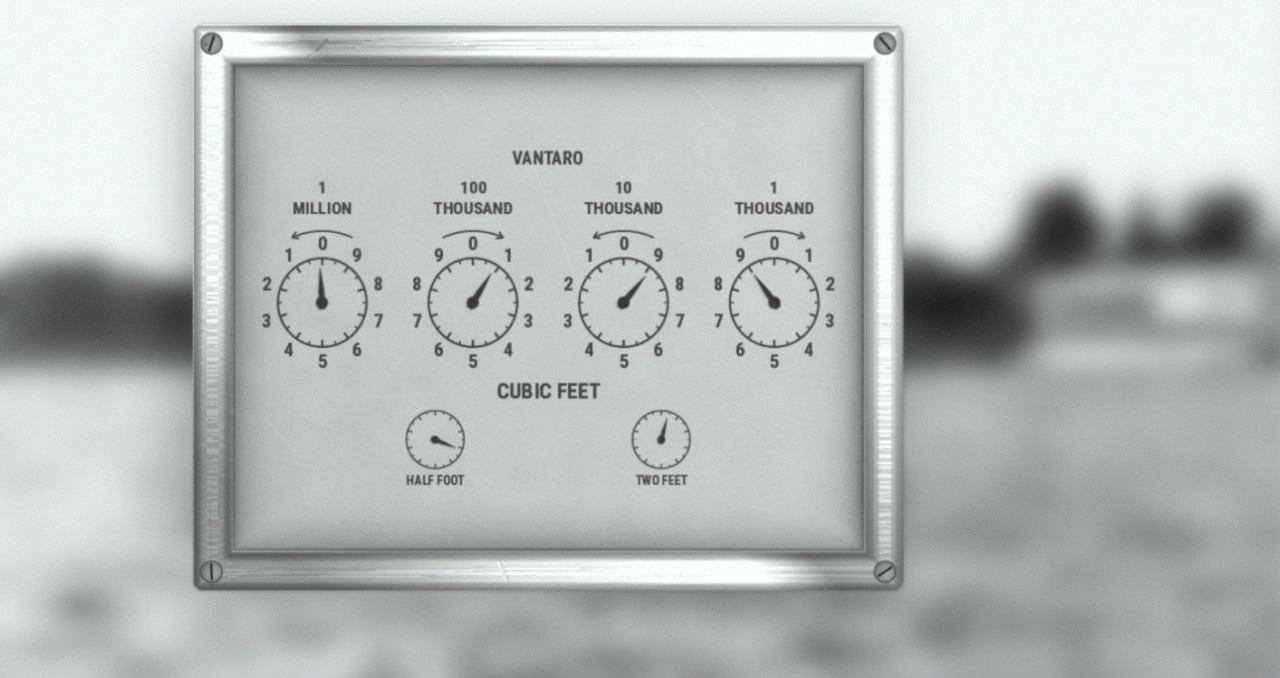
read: **8900** ft³
